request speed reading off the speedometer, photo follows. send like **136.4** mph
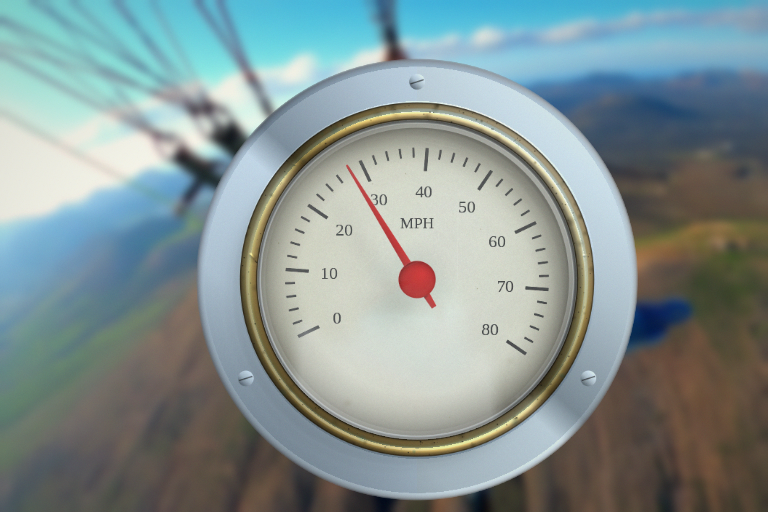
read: **28** mph
